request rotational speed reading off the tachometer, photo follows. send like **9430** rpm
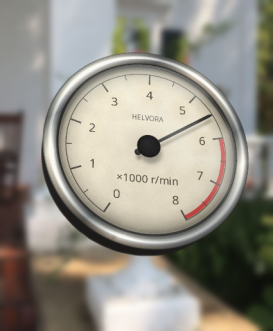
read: **5500** rpm
